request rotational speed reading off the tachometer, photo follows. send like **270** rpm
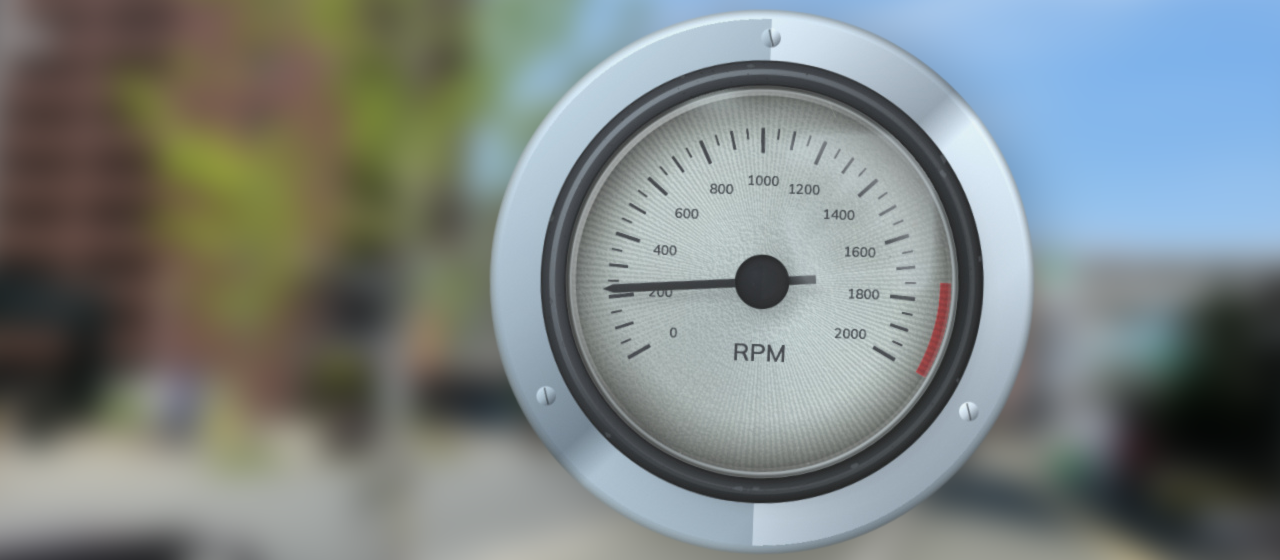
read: **225** rpm
